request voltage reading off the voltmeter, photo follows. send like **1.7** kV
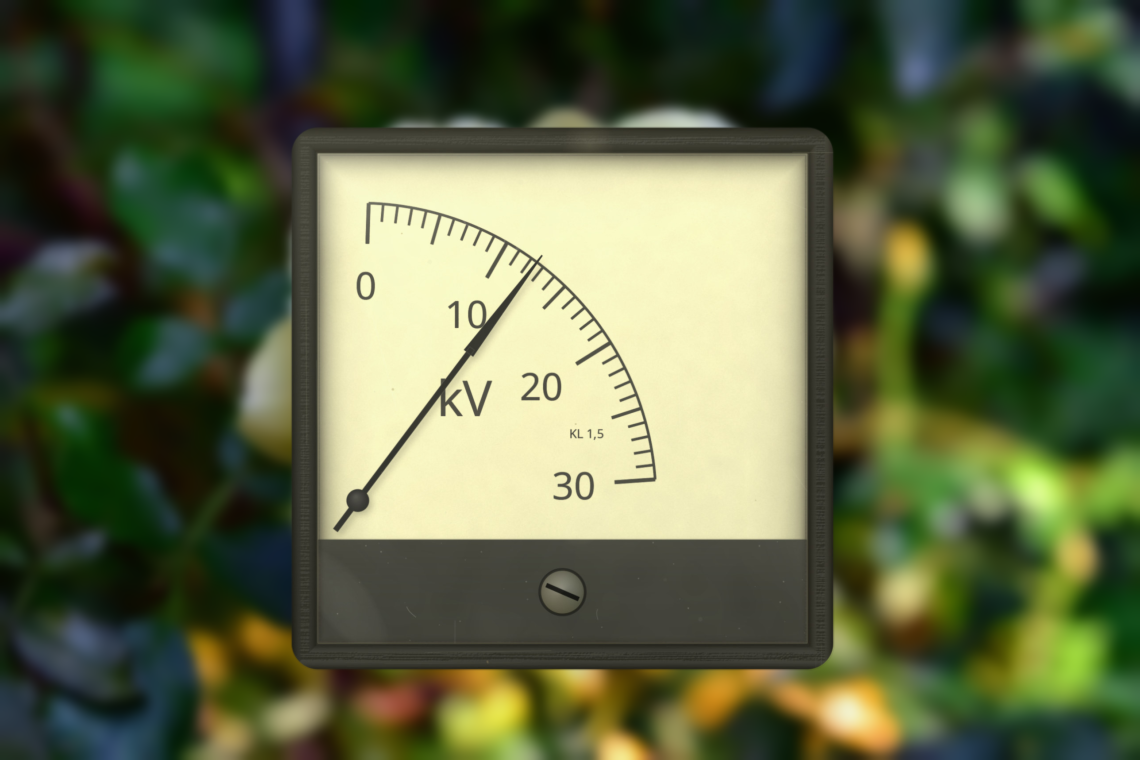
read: **12.5** kV
